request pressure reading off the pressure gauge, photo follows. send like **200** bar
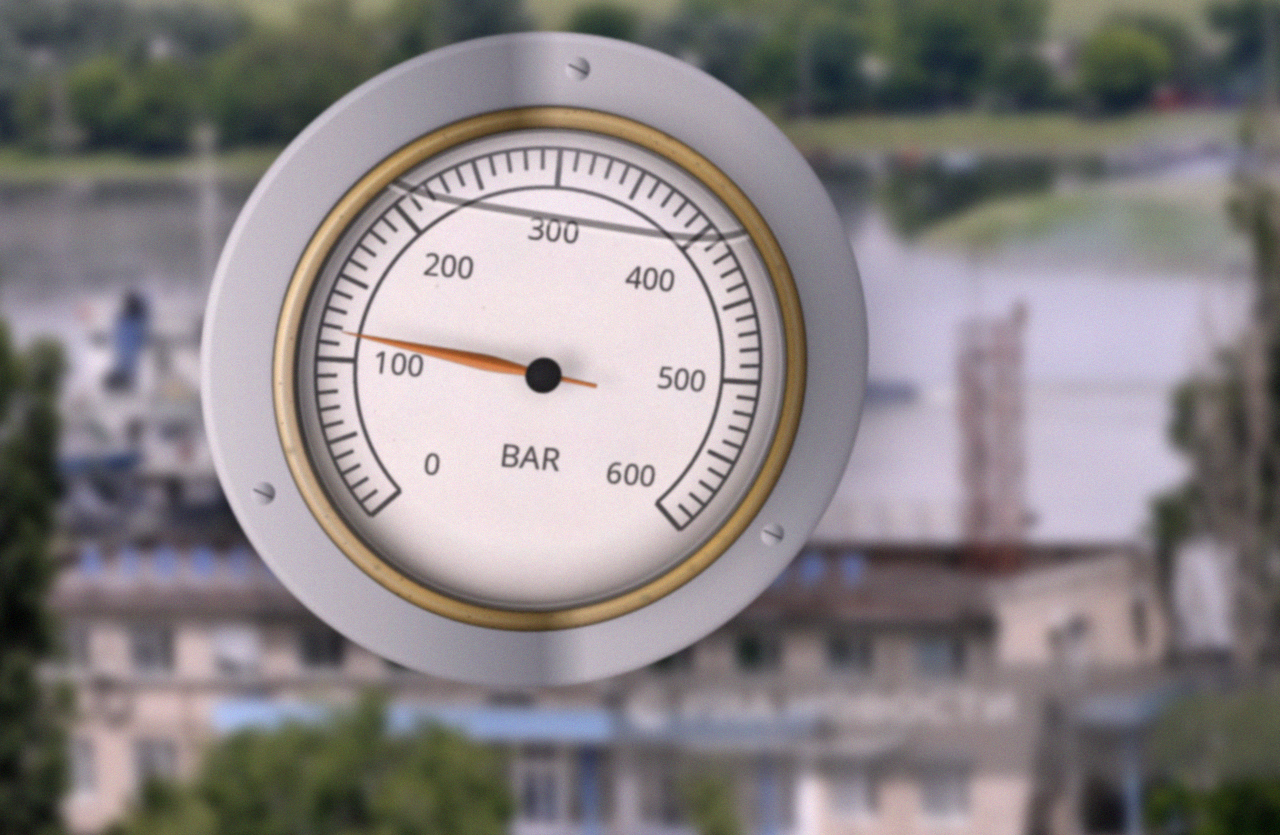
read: **120** bar
